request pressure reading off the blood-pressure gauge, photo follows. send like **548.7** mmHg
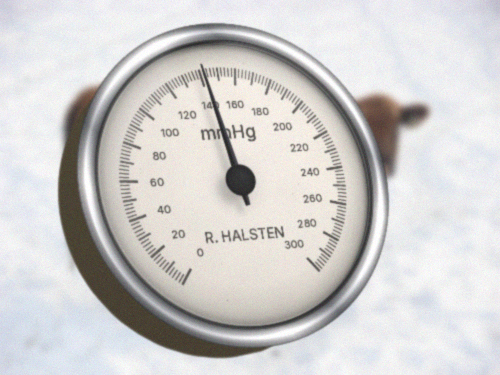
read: **140** mmHg
